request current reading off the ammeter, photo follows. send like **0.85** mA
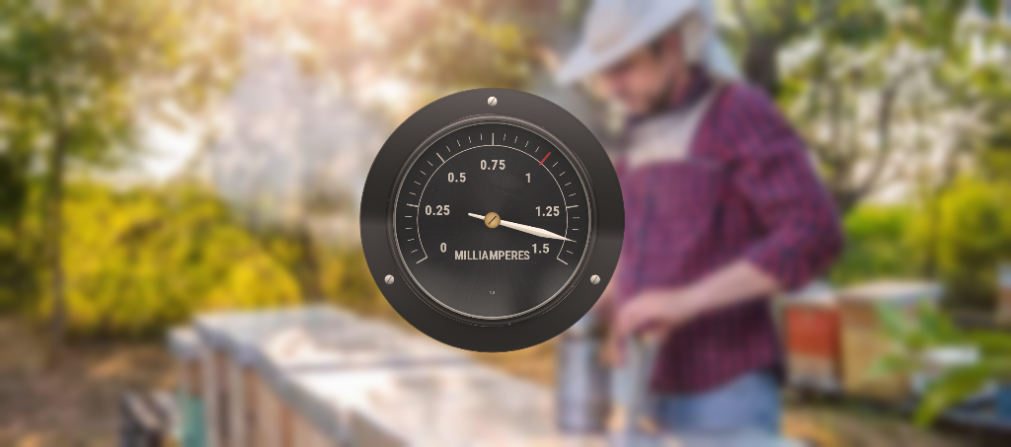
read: **1.4** mA
